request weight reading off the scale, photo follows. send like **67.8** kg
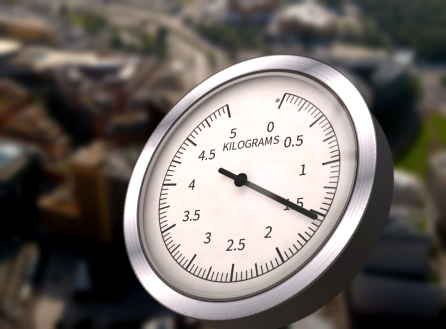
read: **1.55** kg
